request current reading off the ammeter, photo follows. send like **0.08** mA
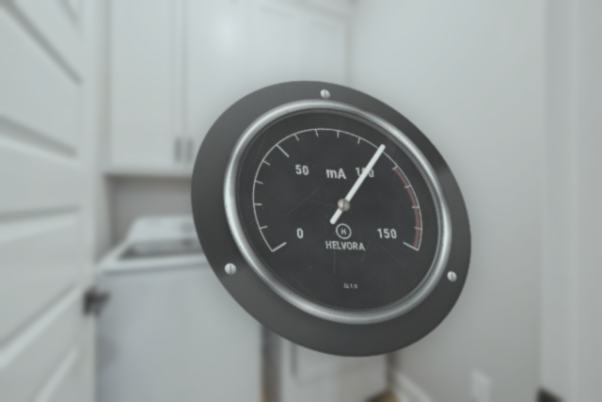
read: **100** mA
